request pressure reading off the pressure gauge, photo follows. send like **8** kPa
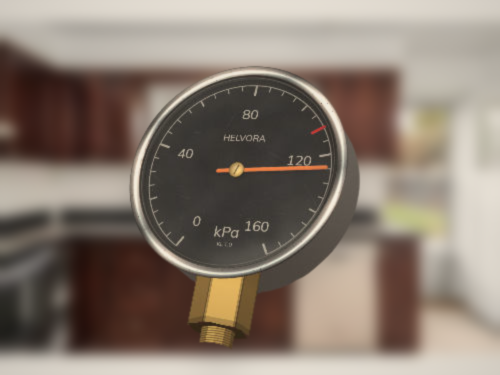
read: **125** kPa
